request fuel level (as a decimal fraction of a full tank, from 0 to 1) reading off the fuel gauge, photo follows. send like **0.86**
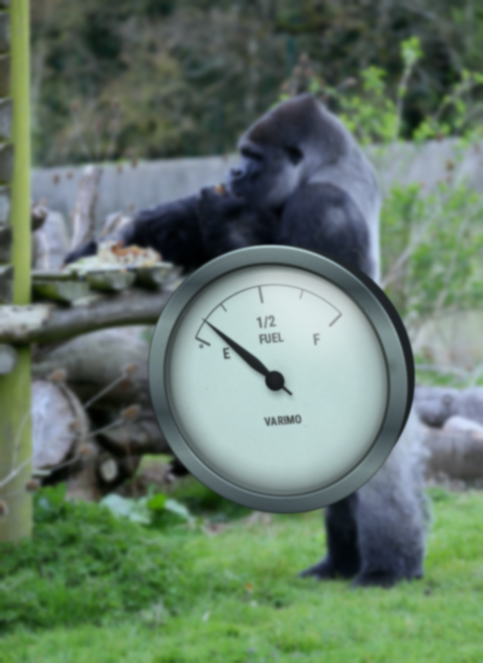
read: **0.125**
